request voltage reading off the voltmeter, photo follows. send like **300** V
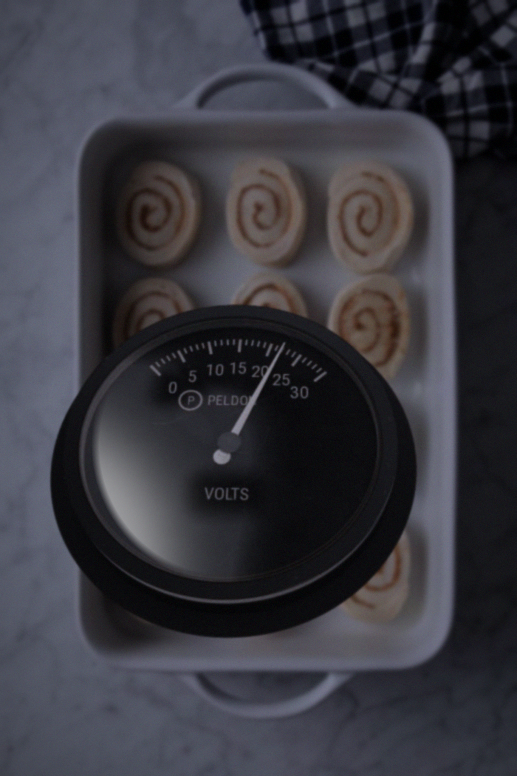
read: **22** V
